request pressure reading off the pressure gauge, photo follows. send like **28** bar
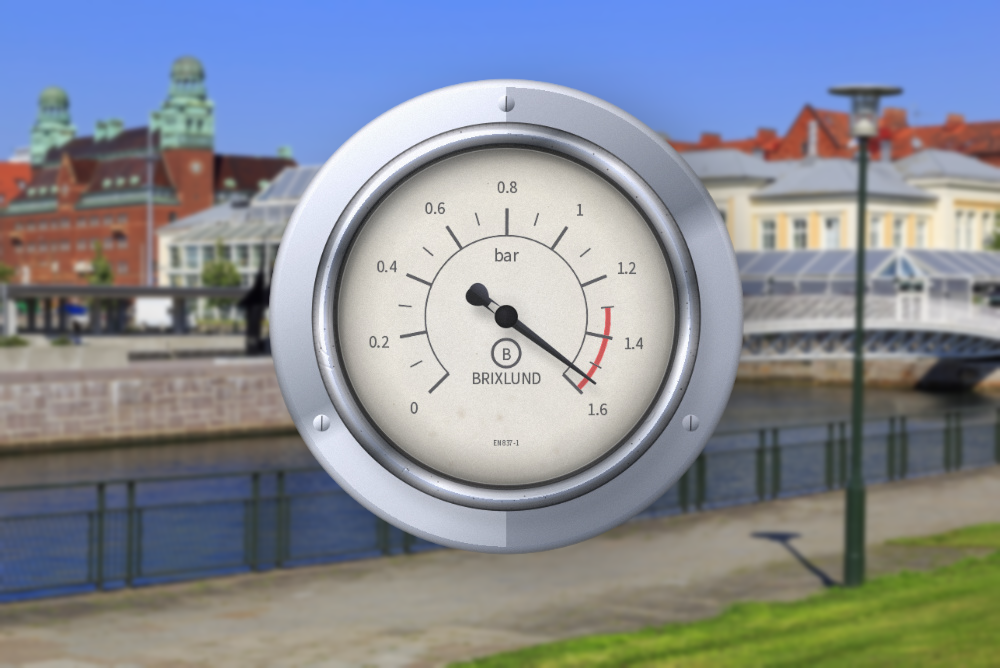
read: **1.55** bar
